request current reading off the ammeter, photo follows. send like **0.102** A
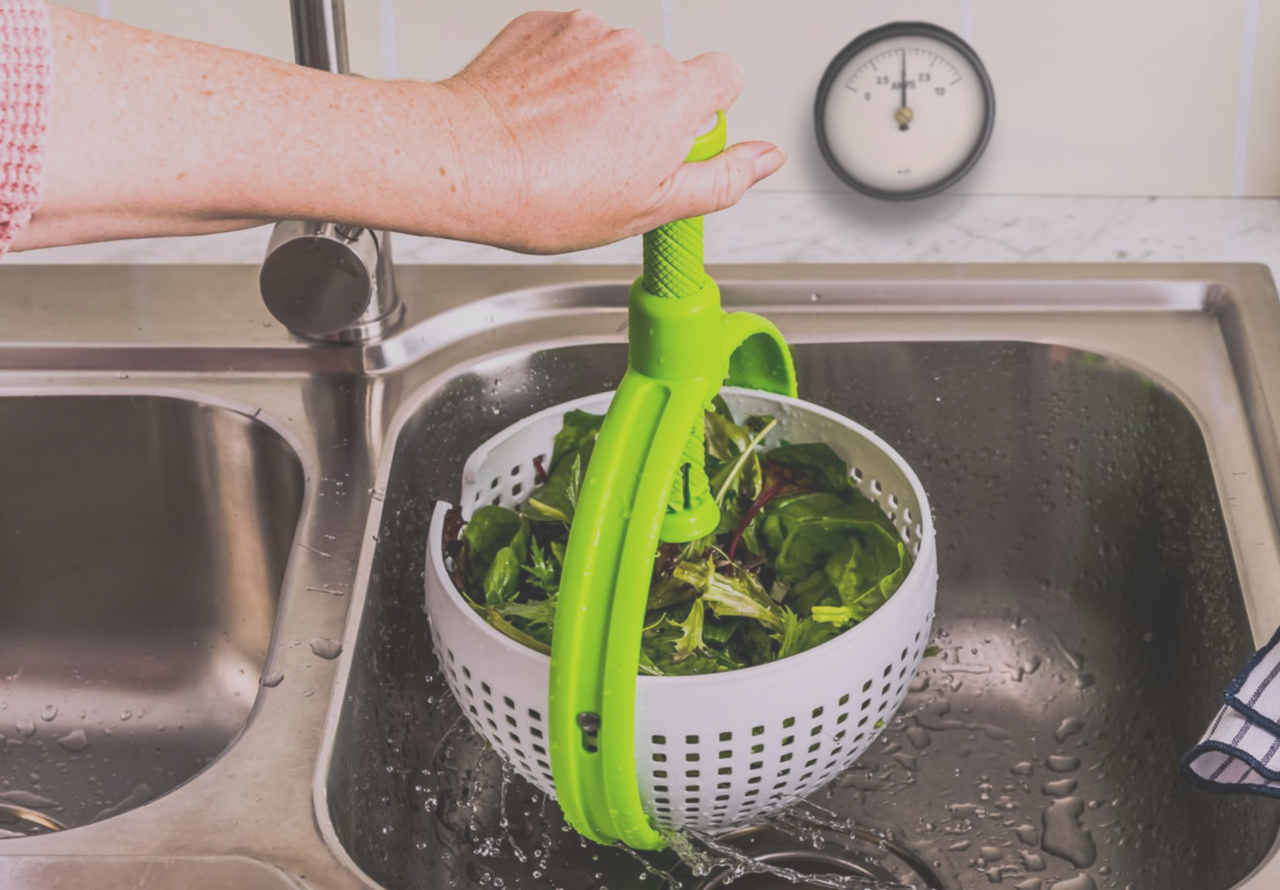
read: **5** A
